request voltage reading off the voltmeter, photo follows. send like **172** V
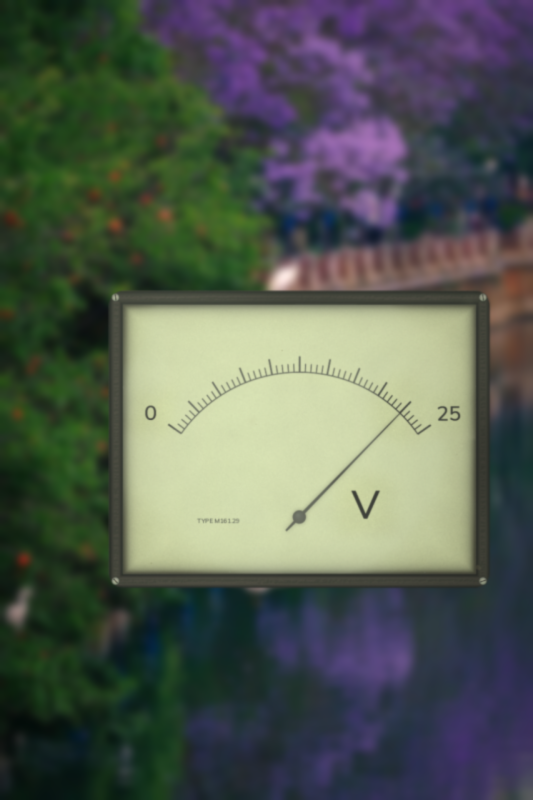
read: **22.5** V
